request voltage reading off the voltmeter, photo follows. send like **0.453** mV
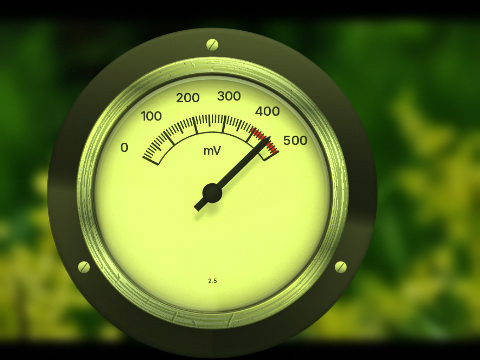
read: **450** mV
